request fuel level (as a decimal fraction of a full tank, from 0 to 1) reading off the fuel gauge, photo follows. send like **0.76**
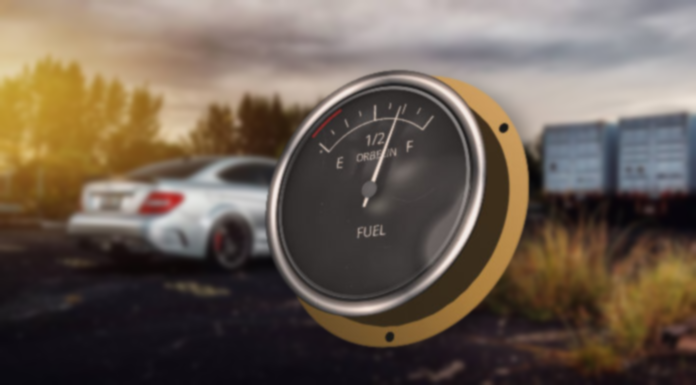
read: **0.75**
